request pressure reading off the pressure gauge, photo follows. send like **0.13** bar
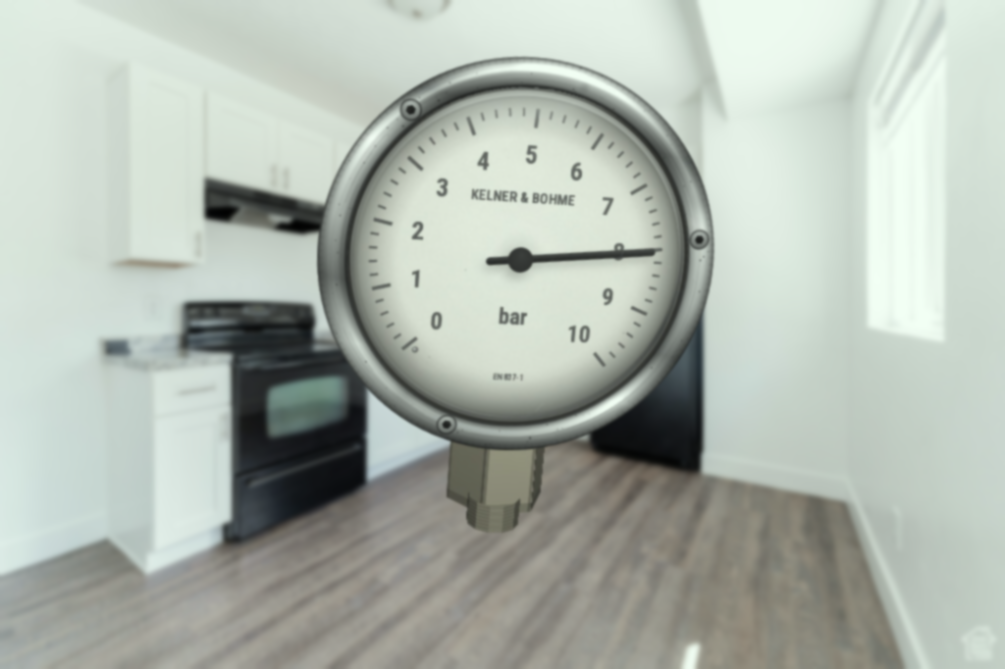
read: **8** bar
